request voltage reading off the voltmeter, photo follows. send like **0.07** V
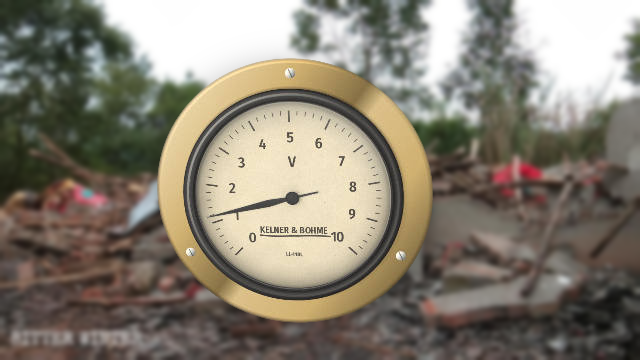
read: **1.2** V
